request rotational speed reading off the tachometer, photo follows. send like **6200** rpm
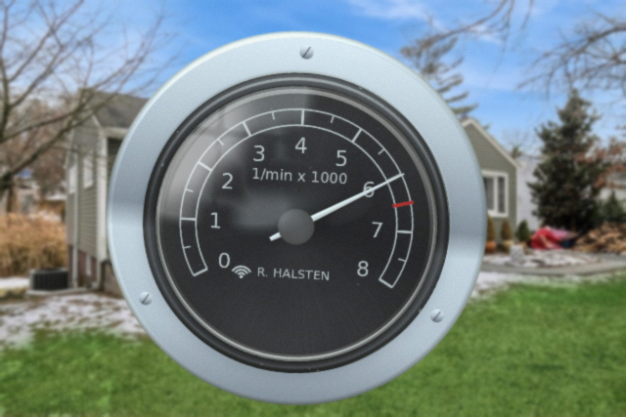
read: **6000** rpm
